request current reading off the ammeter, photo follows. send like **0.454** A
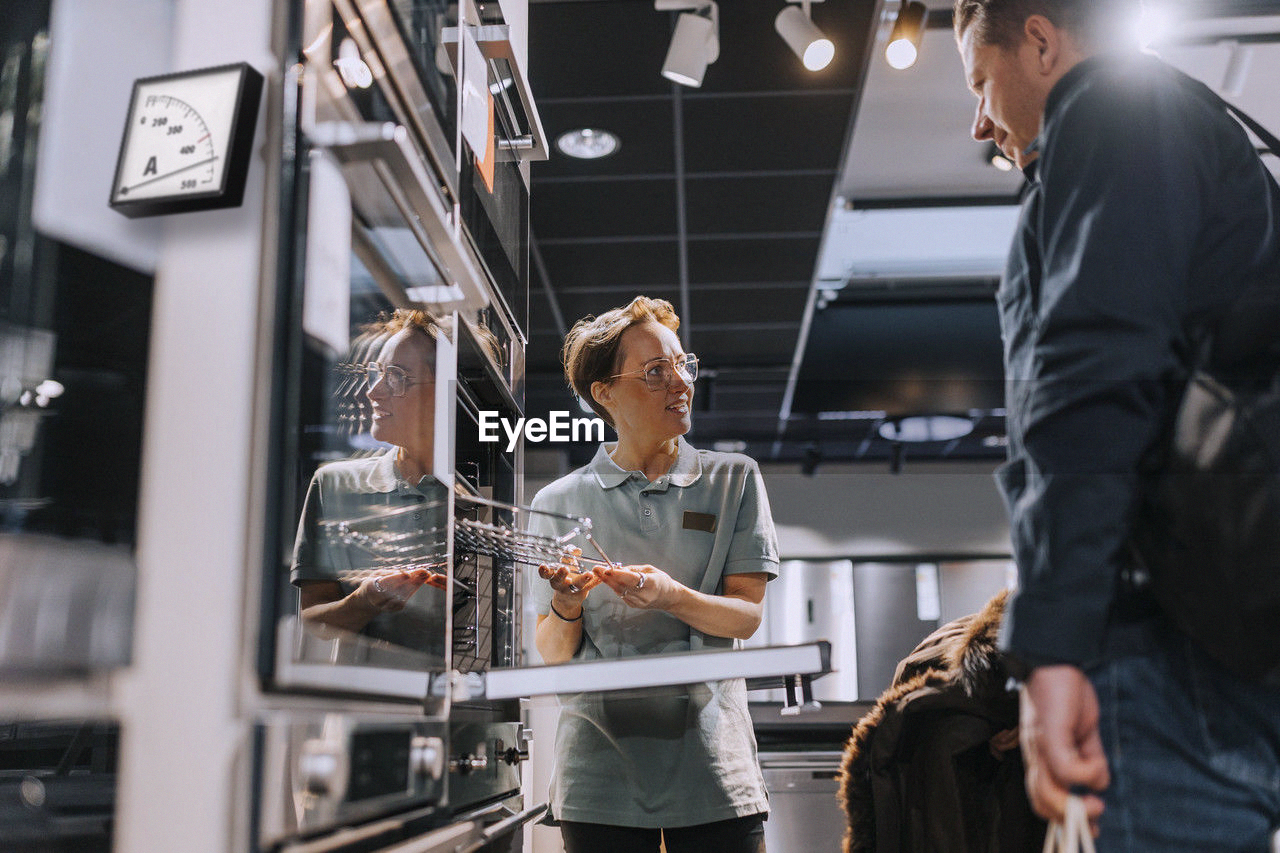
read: **460** A
